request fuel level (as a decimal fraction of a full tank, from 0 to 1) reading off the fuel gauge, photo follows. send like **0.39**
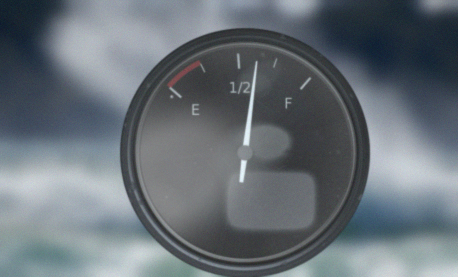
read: **0.625**
